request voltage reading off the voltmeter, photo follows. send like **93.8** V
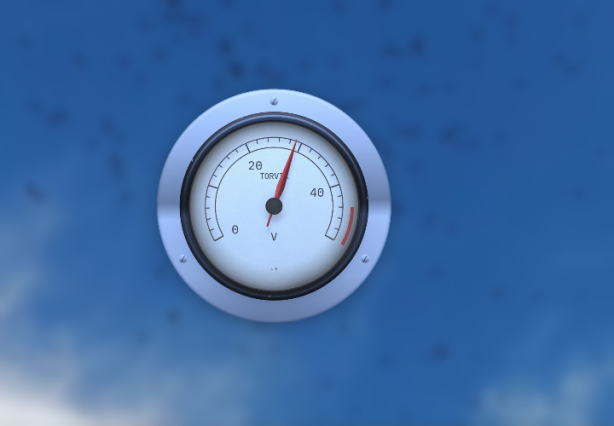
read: **29** V
